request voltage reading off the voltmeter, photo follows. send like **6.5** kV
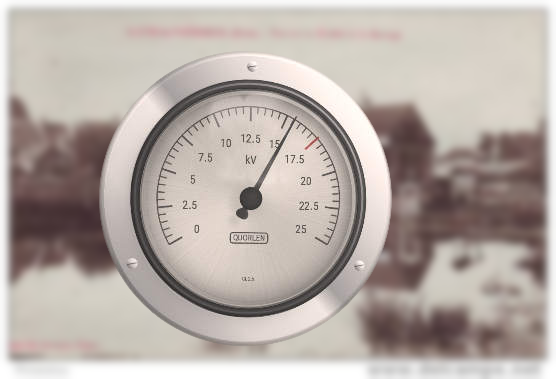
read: **15.5** kV
